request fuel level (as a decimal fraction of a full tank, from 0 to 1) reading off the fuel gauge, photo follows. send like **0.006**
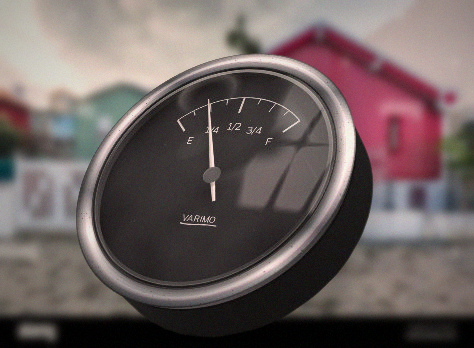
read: **0.25**
